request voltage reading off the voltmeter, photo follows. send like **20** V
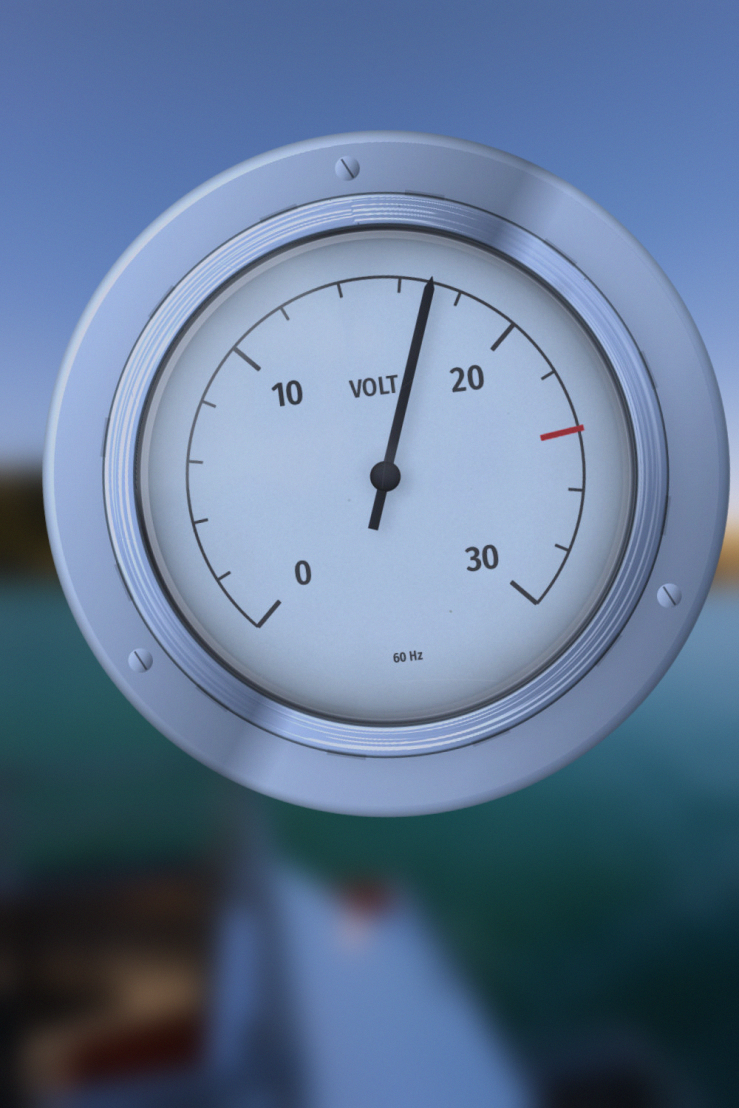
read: **17** V
